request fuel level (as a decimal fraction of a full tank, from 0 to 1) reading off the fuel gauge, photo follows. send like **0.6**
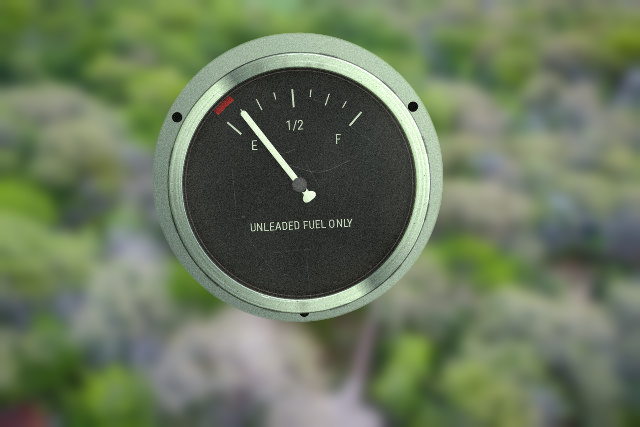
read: **0.125**
